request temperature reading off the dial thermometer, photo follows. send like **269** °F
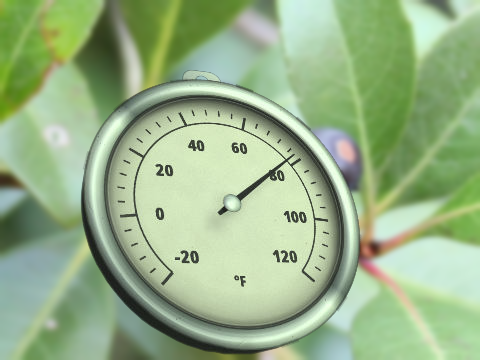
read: **78** °F
